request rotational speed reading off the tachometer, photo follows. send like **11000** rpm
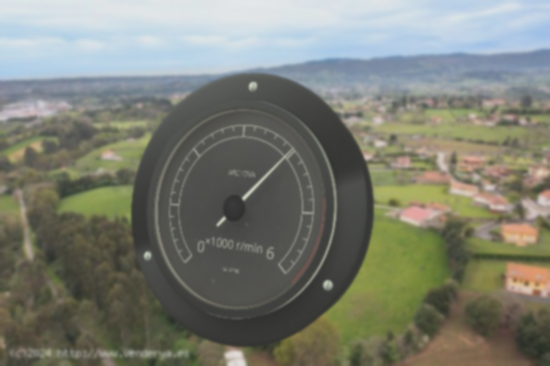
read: **4000** rpm
